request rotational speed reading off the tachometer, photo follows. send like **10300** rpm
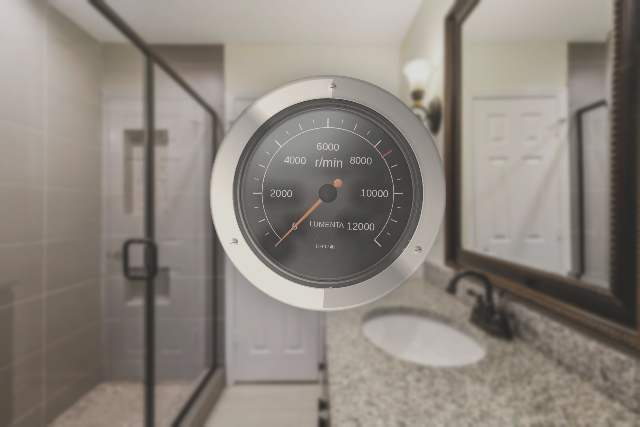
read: **0** rpm
